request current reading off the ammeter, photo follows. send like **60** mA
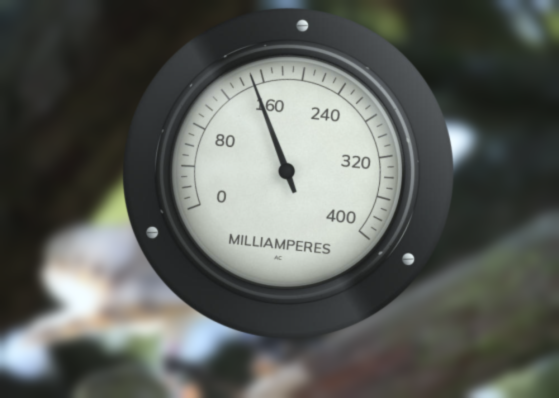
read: **150** mA
